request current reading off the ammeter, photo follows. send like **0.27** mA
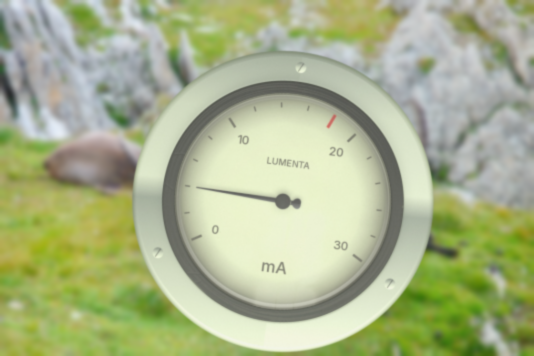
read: **4** mA
